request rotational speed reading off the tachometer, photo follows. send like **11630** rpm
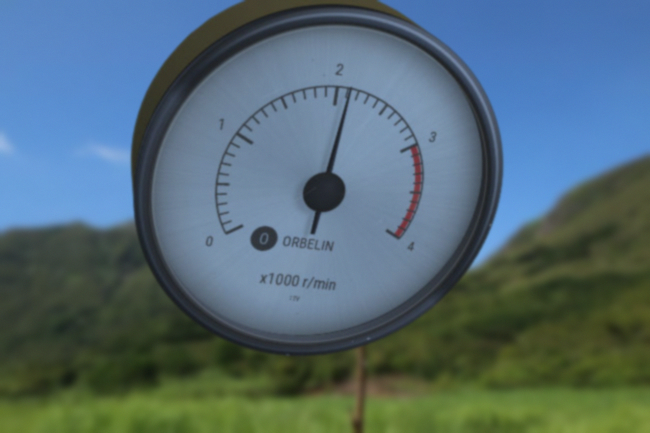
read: **2100** rpm
